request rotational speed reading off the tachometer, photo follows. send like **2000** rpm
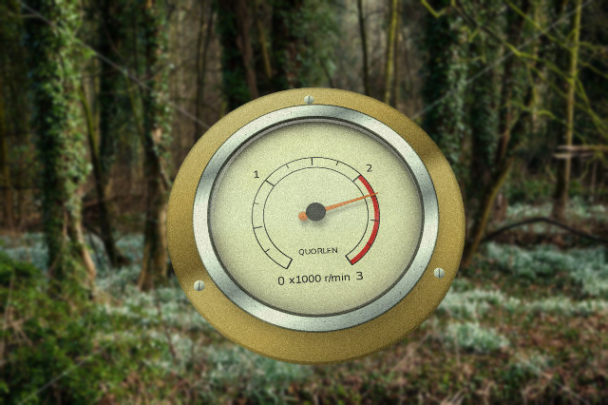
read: **2250** rpm
